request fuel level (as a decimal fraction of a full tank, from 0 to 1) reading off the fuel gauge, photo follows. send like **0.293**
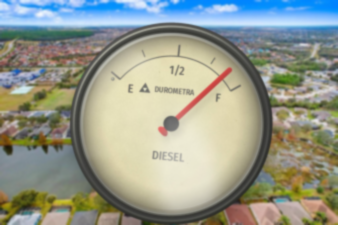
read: **0.875**
